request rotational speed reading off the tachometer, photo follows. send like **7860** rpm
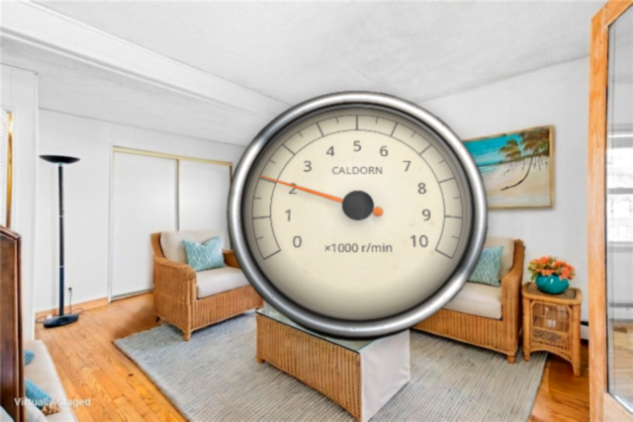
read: **2000** rpm
